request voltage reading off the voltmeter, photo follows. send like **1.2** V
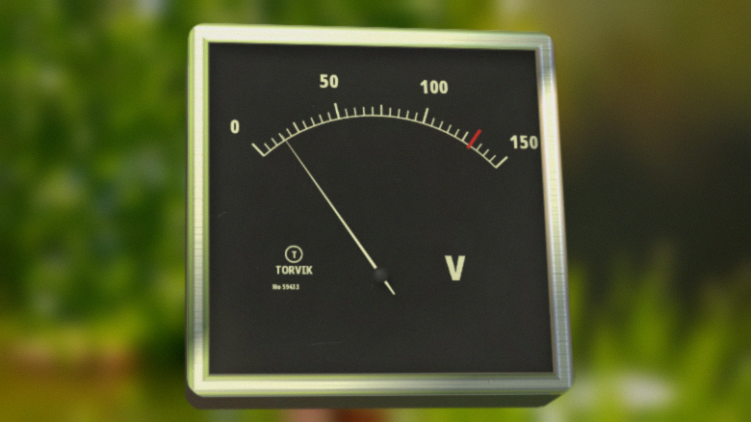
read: **15** V
